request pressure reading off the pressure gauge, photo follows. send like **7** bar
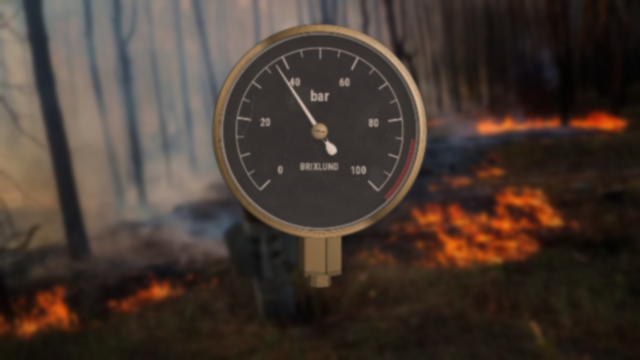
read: **37.5** bar
